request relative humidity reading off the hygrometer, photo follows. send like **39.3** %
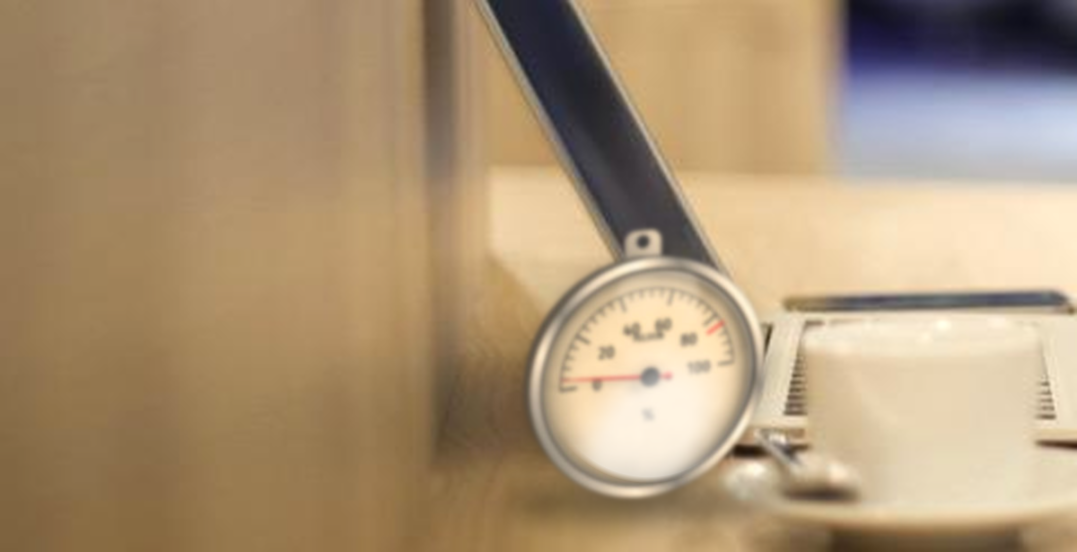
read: **4** %
